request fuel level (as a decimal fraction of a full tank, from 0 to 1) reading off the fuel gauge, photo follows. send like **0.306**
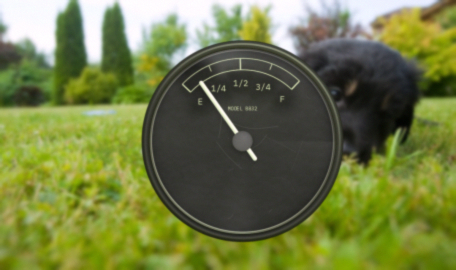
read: **0.125**
